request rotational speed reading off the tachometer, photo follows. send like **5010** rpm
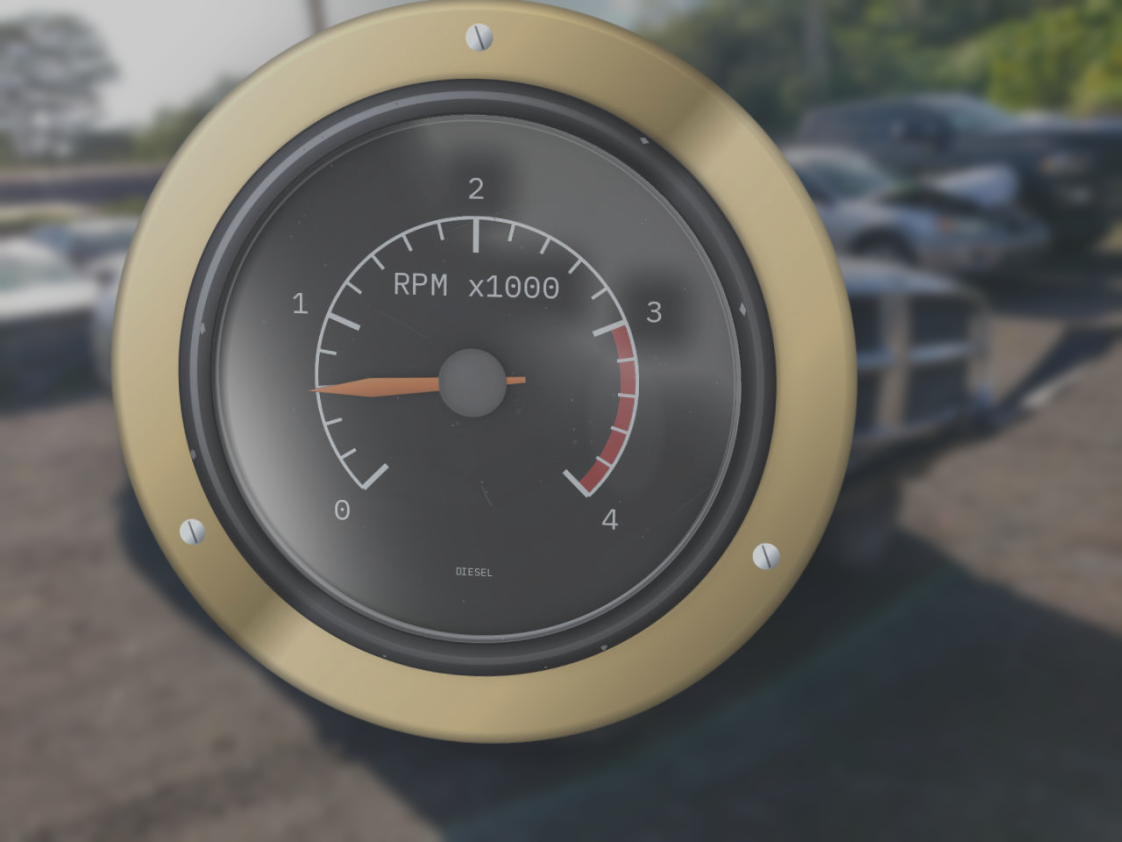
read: **600** rpm
